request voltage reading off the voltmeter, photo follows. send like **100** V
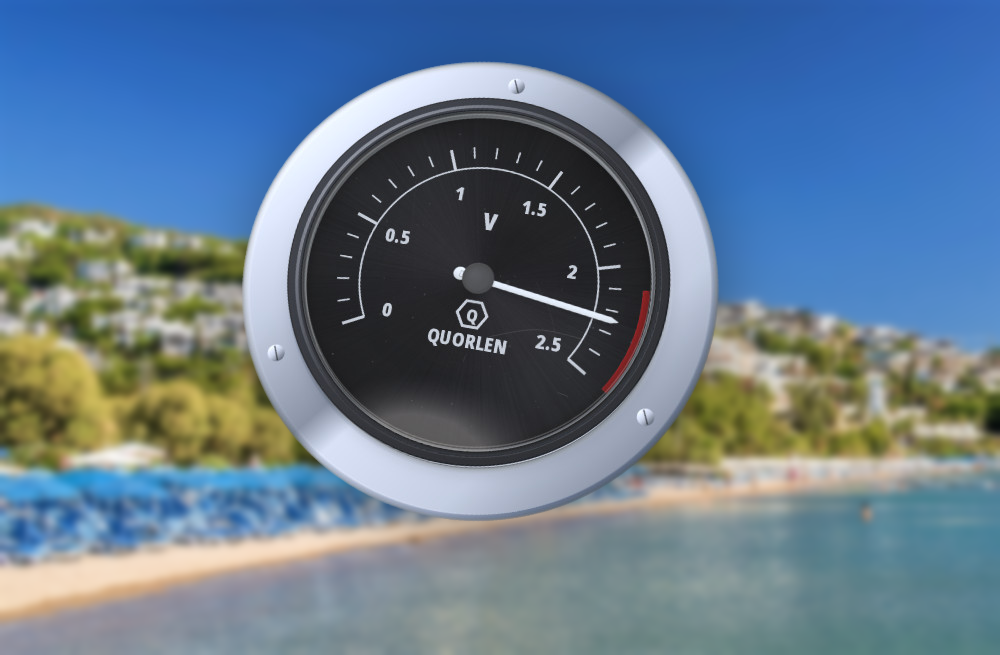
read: **2.25** V
